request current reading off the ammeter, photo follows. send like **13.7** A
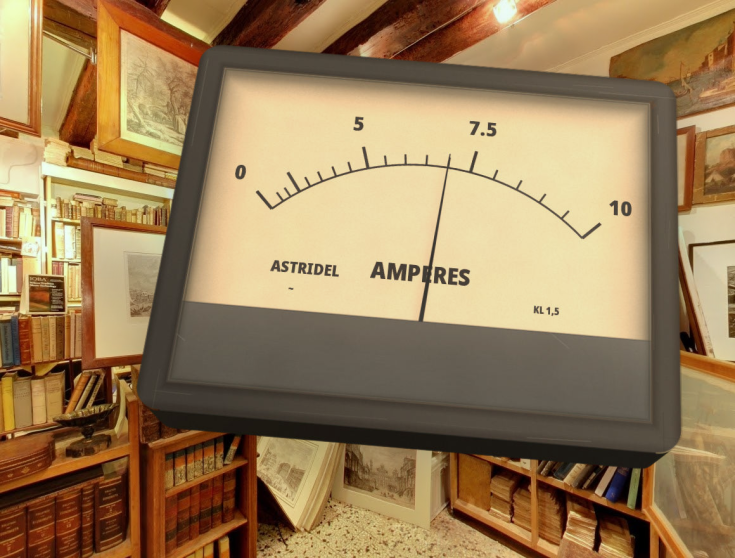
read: **7** A
